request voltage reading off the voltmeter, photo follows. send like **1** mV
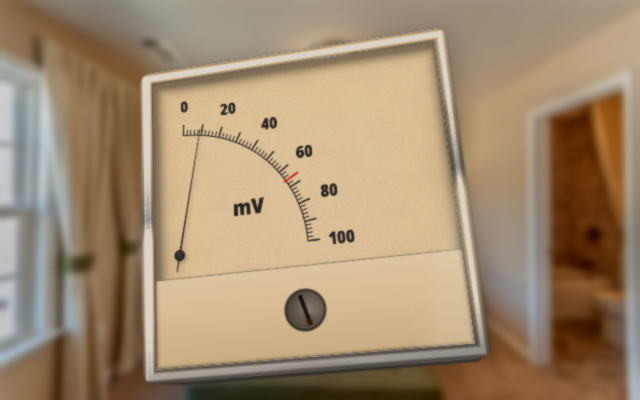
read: **10** mV
